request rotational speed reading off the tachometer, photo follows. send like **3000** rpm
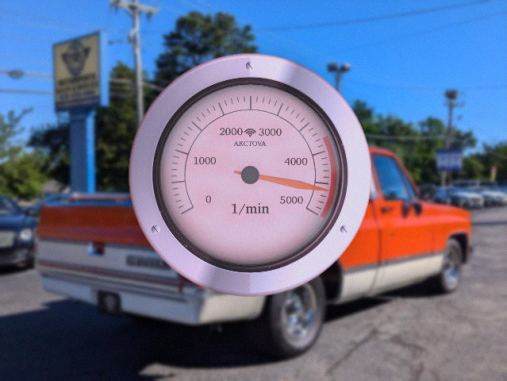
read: **4600** rpm
